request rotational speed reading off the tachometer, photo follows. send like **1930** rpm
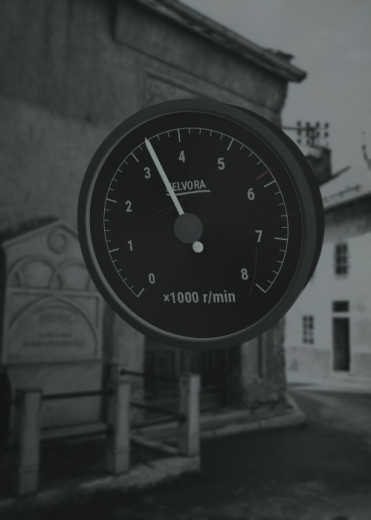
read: **3400** rpm
